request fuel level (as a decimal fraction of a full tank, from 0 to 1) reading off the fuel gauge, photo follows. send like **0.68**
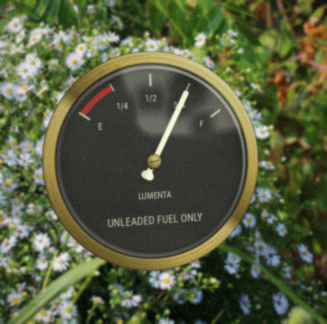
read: **0.75**
